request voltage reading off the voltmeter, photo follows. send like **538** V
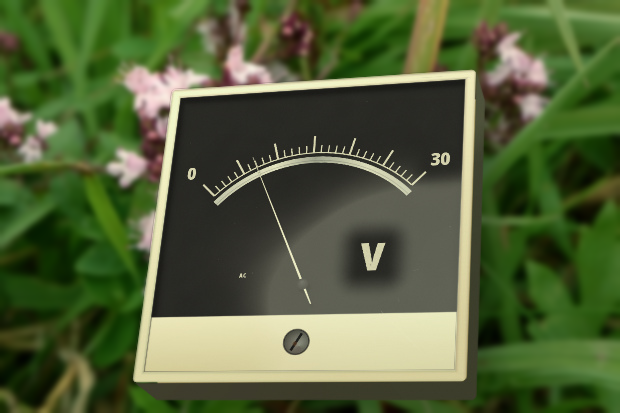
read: **7** V
